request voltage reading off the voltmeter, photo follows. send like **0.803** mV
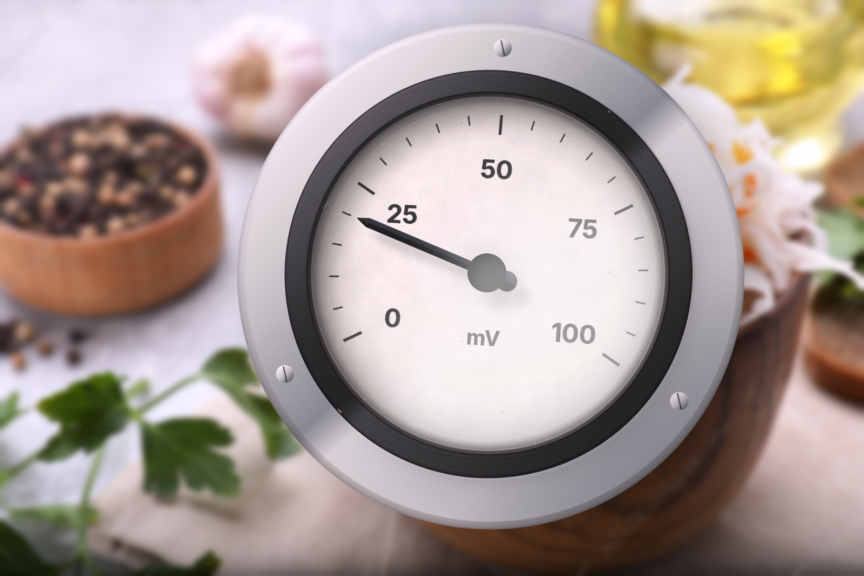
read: **20** mV
